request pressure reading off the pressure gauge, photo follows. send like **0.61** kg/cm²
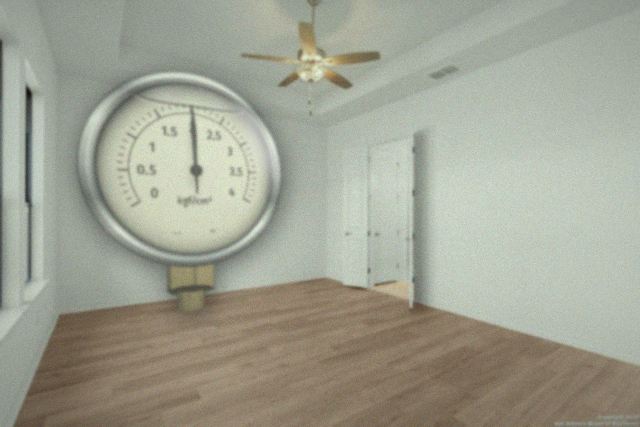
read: **2** kg/cm²
